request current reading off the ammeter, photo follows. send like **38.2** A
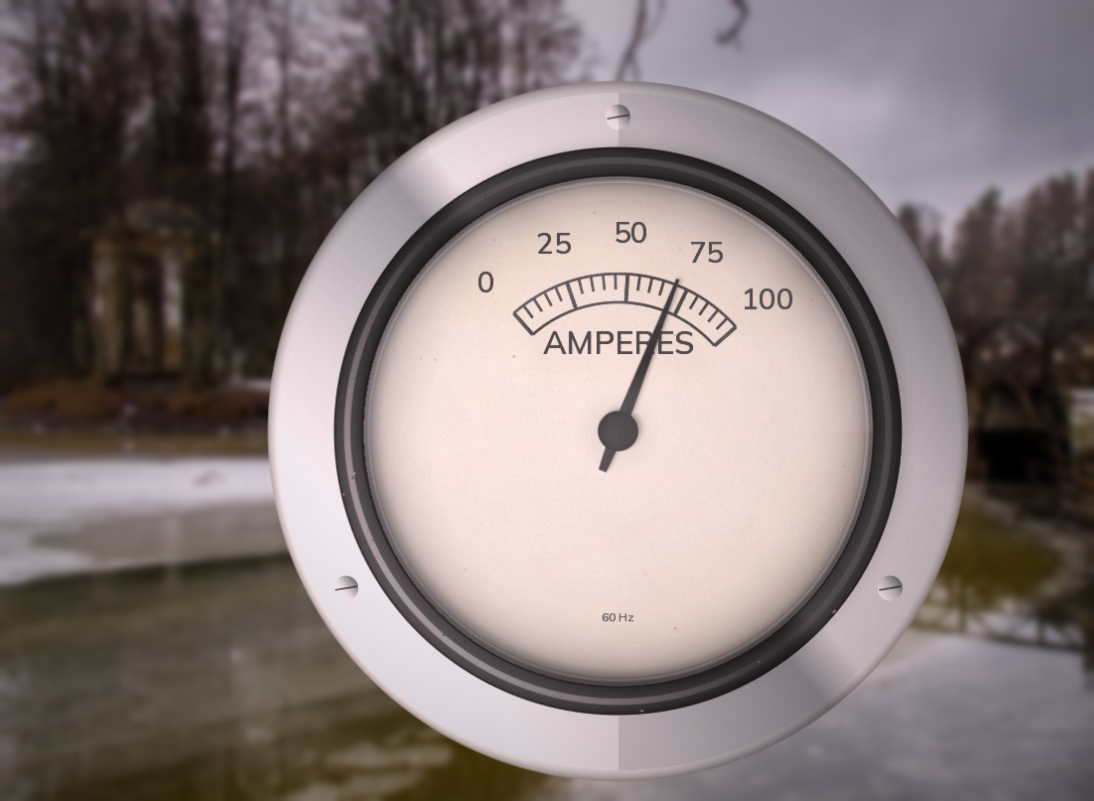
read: **70** A
